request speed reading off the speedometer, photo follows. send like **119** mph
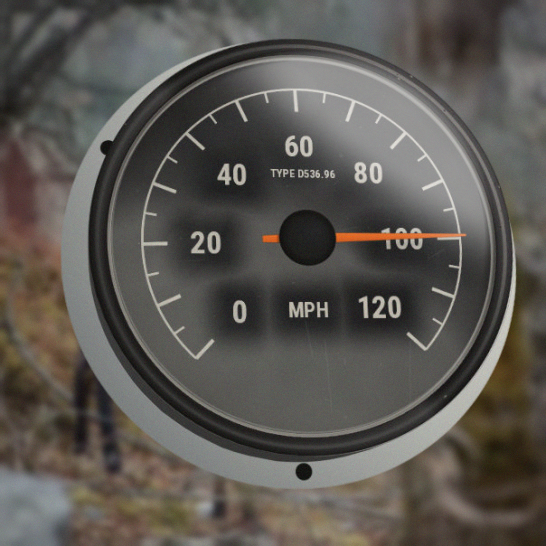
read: **100** mph
